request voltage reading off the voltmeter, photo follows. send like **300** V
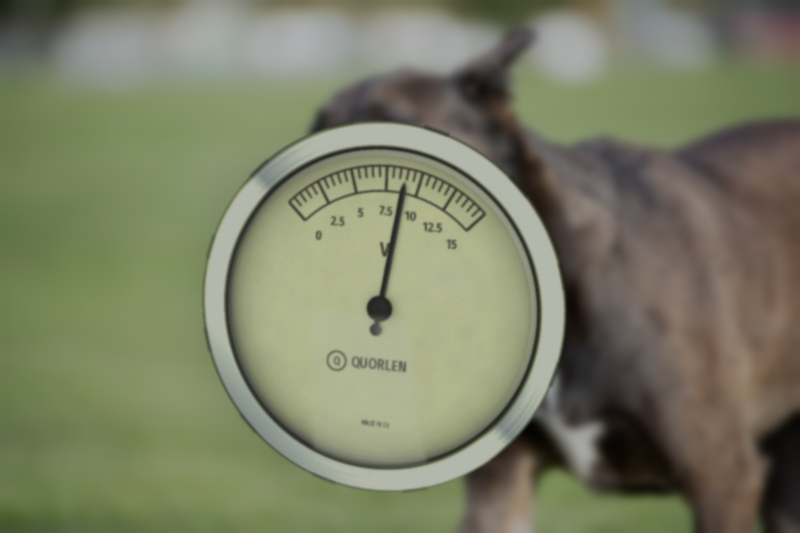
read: **9** V
